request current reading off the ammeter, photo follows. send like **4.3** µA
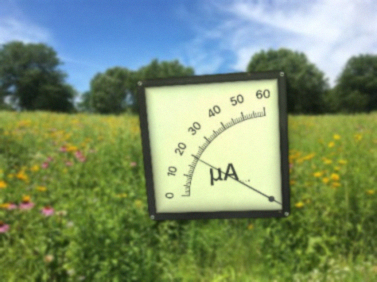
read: **20** µA
